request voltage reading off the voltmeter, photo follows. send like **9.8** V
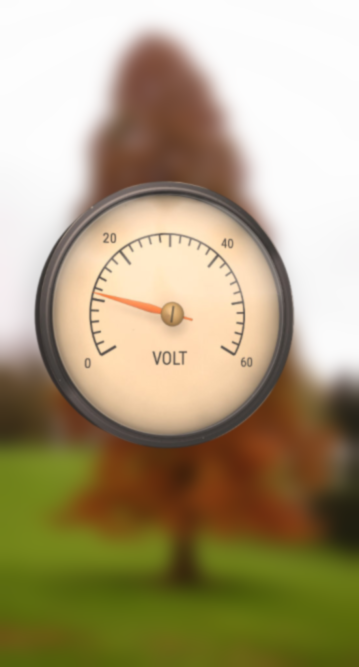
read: **11** V
